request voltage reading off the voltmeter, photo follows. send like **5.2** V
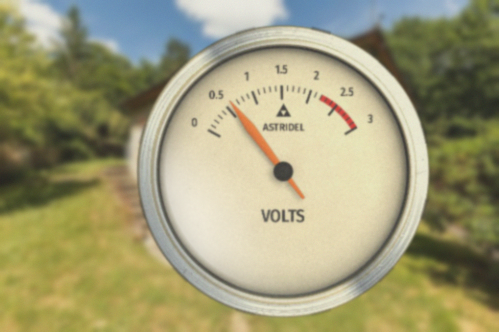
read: **0.6** V
